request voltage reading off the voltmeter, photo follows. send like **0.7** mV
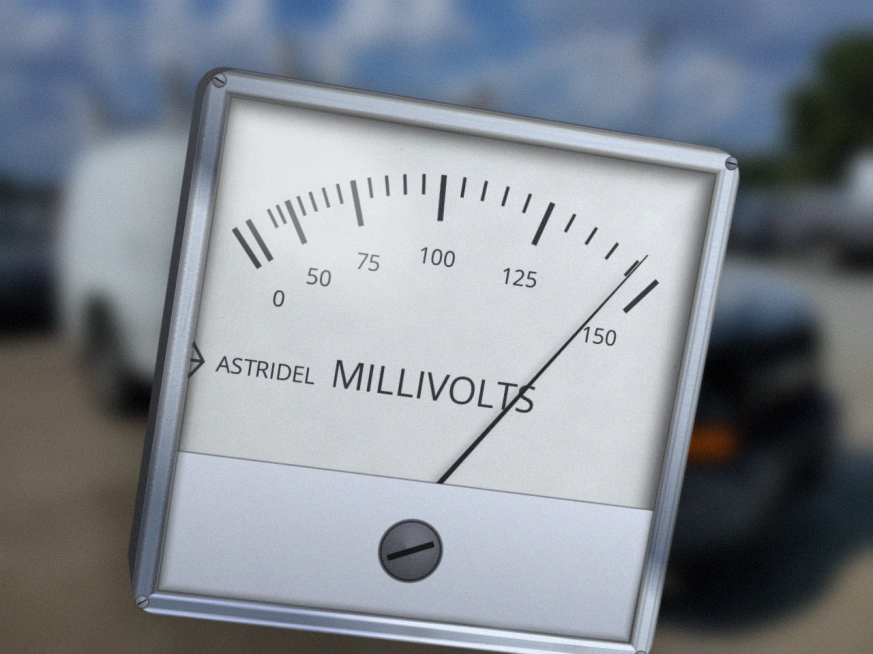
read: **145** mV
